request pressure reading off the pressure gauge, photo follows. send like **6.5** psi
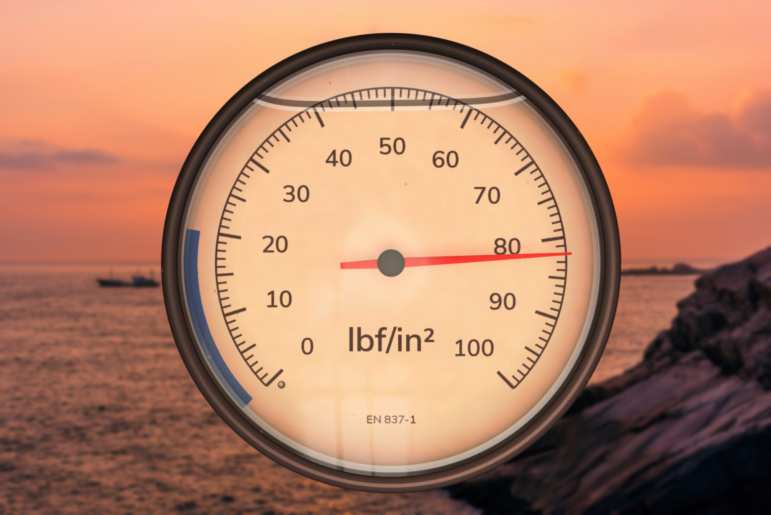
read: **82** psi
